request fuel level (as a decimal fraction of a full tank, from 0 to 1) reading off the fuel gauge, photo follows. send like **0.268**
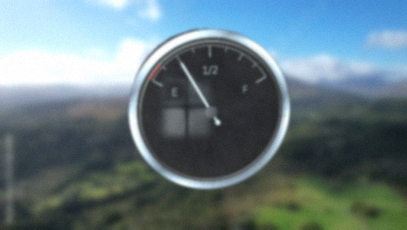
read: **0.25**
